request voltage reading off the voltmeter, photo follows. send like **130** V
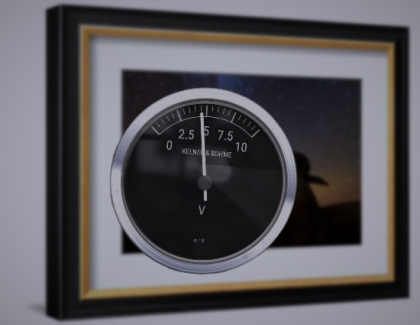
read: **4.5** V
